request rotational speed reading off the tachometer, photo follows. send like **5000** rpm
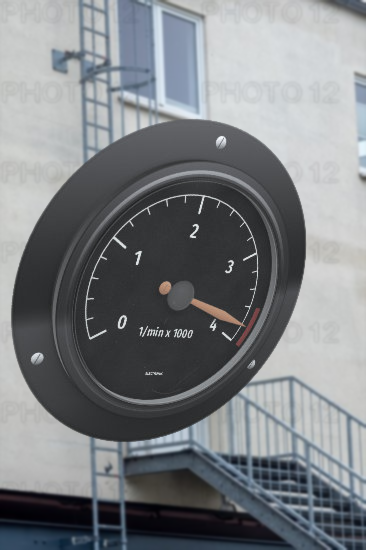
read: **3800** rpm
